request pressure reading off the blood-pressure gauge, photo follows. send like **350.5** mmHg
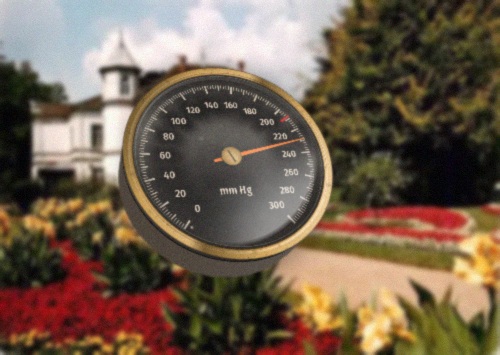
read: **230** mmHg
